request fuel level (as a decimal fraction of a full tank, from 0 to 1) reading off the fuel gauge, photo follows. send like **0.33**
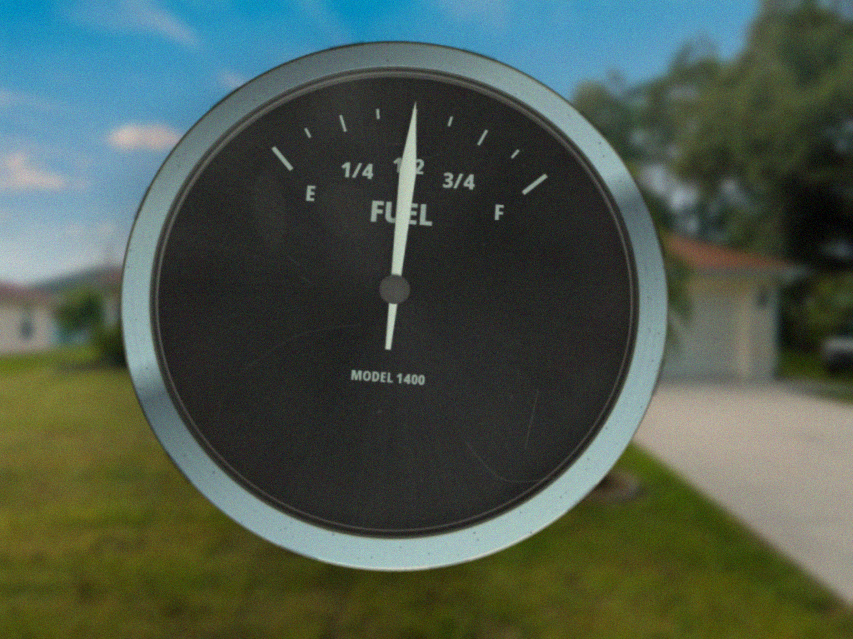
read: **0.5**
